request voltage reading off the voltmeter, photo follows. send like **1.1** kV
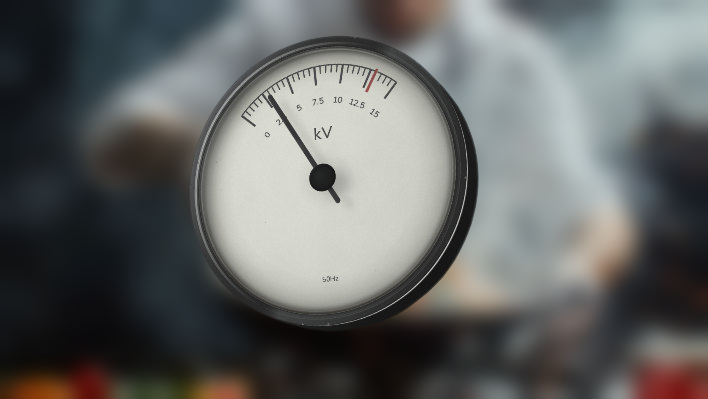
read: **3** kV
